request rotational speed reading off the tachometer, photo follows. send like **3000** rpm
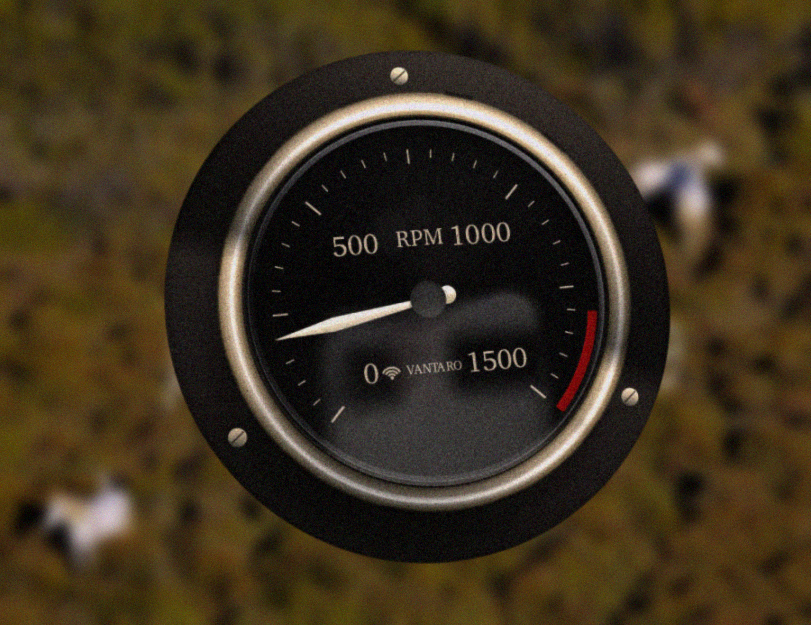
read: **200** rpm
